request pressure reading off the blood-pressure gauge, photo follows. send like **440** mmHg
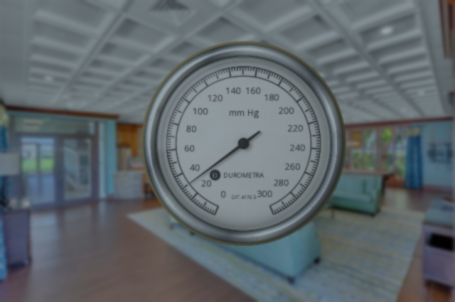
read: **30** mmHg
